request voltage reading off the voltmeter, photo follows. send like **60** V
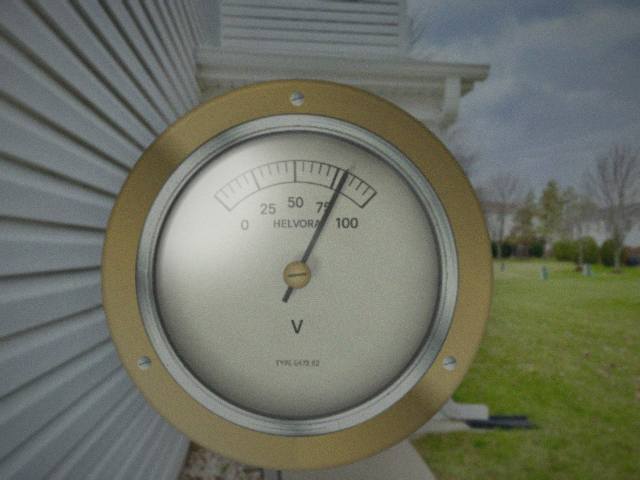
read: **80** V
